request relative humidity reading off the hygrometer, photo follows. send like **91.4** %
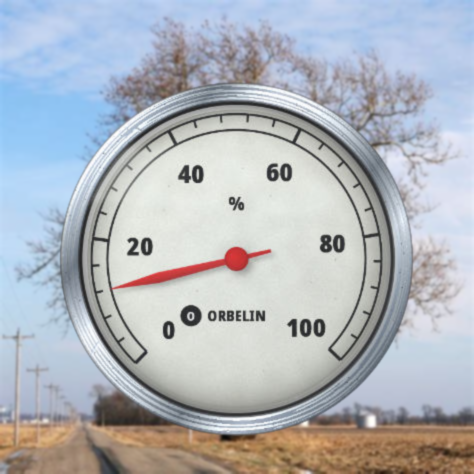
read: **12** %
